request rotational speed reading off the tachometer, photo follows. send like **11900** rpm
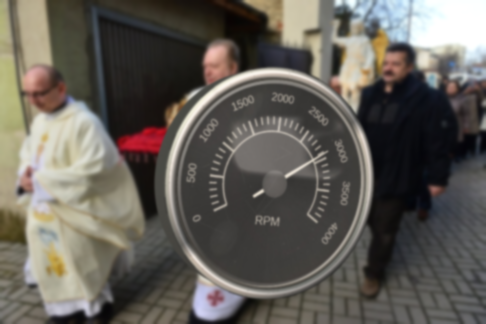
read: **2900** rpm
